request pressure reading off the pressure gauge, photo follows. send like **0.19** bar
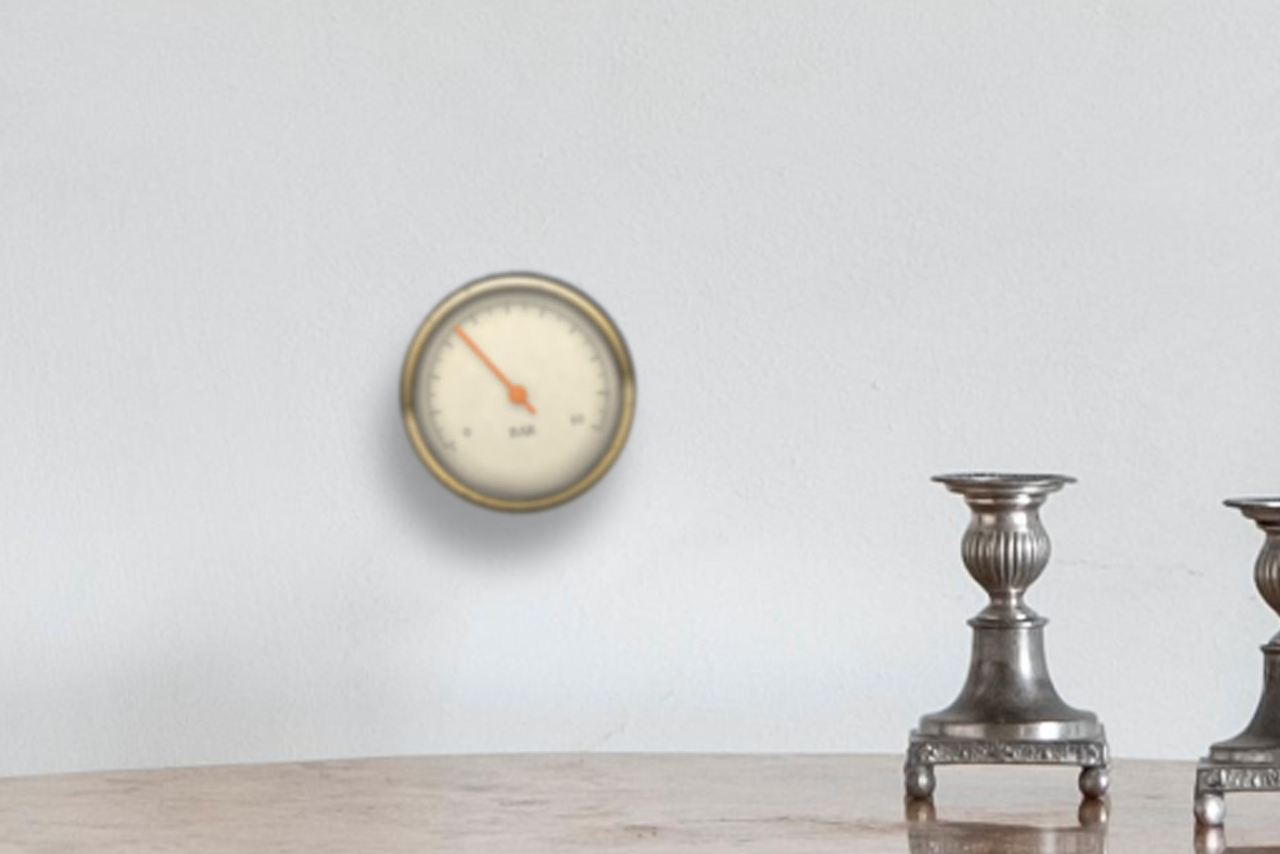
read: **3.5** bar
